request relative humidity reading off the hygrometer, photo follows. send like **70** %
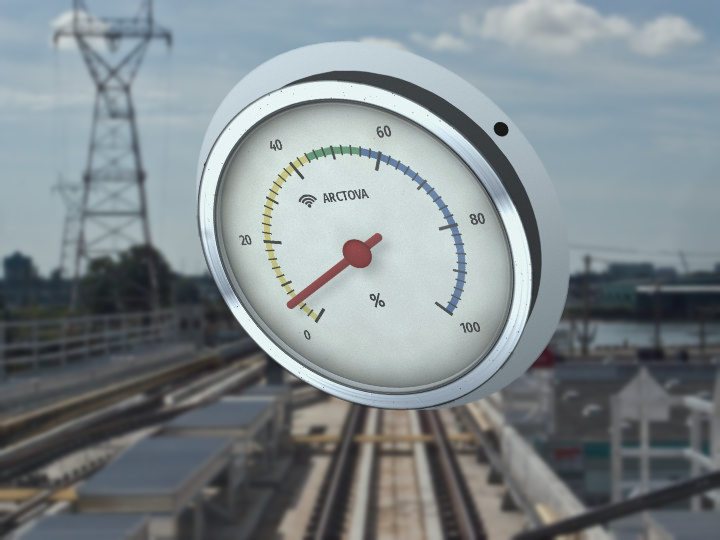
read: **6** %
